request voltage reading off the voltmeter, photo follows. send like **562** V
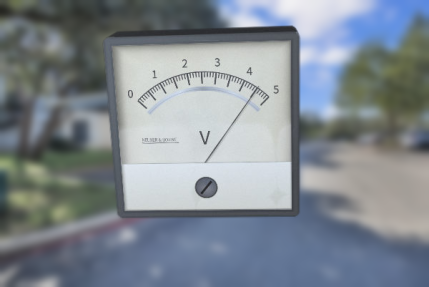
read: **4.5** V
